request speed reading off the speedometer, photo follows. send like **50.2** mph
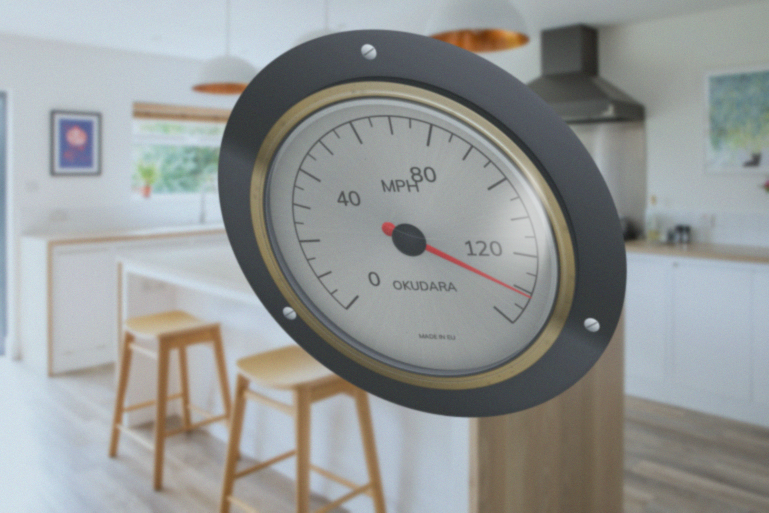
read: **130** mph
